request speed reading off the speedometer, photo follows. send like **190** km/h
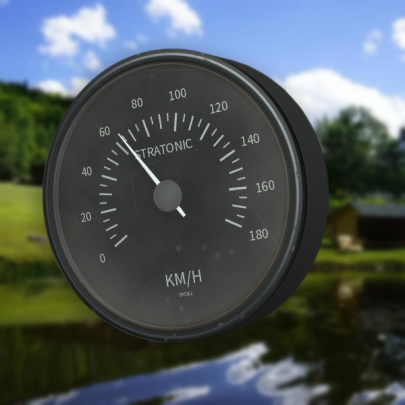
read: **65** km/h
